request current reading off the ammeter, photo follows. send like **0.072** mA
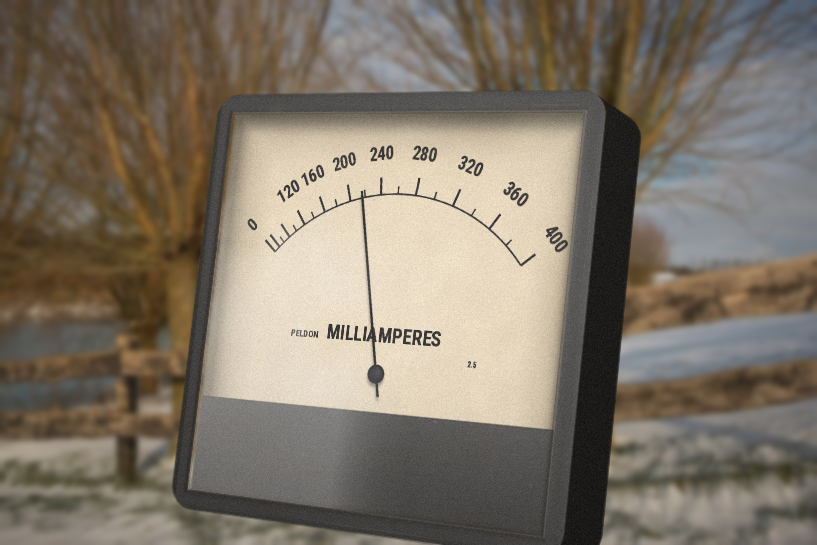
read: **220** mA
